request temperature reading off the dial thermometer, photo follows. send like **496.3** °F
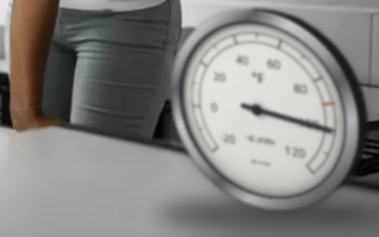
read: **100** °F
